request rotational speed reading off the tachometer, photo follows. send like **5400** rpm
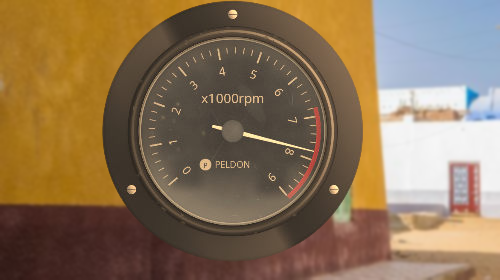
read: **7800** rpm
